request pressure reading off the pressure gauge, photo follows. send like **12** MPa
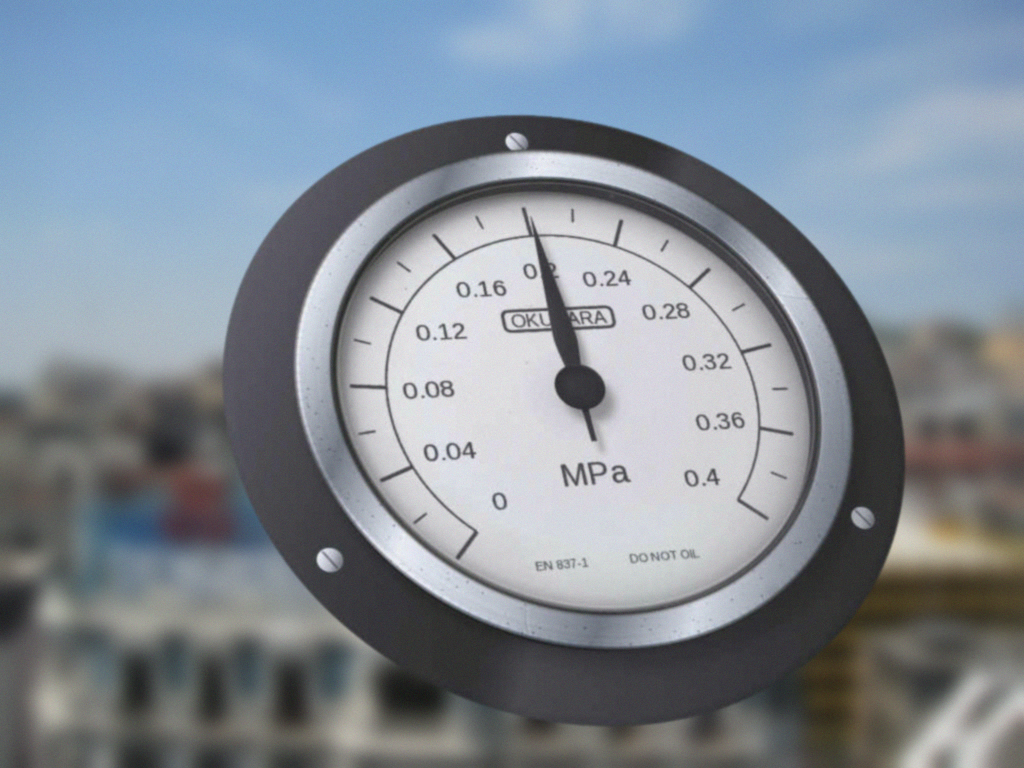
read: **0.2** MPa
